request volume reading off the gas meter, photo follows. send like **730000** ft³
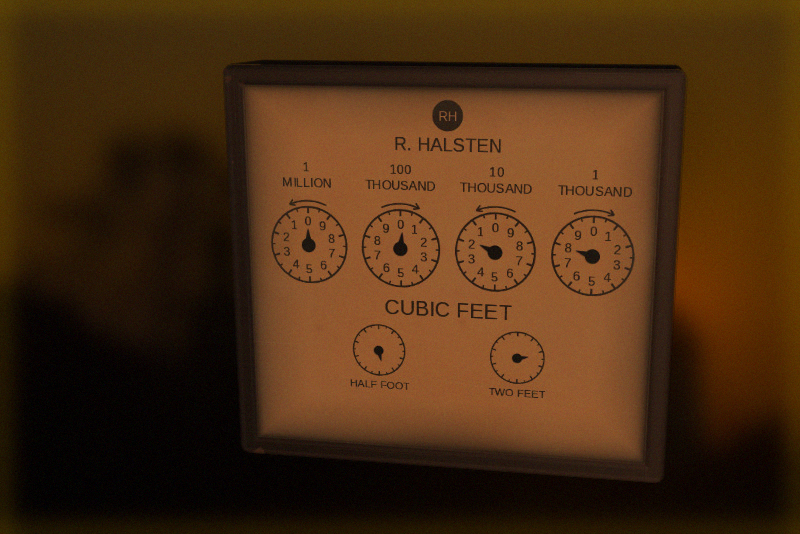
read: **1800** ft³
